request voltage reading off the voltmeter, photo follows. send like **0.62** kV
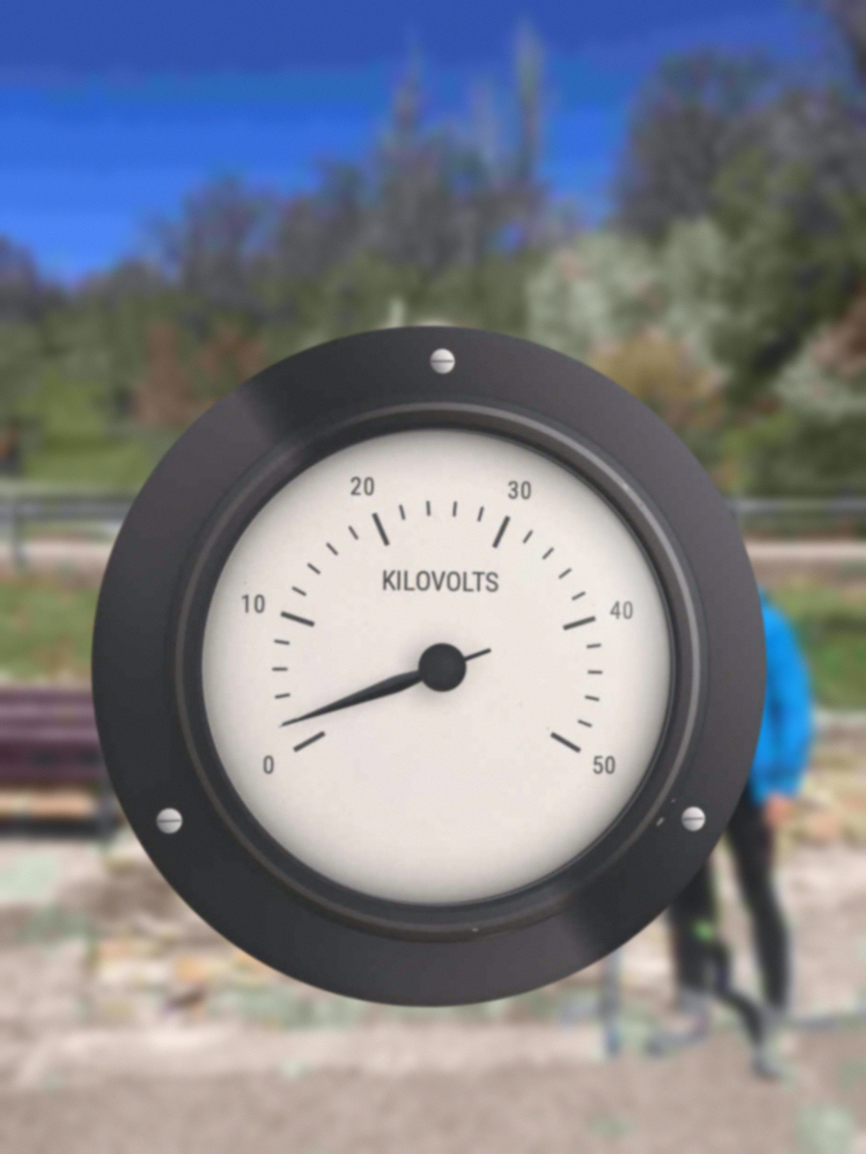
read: **2** kV
